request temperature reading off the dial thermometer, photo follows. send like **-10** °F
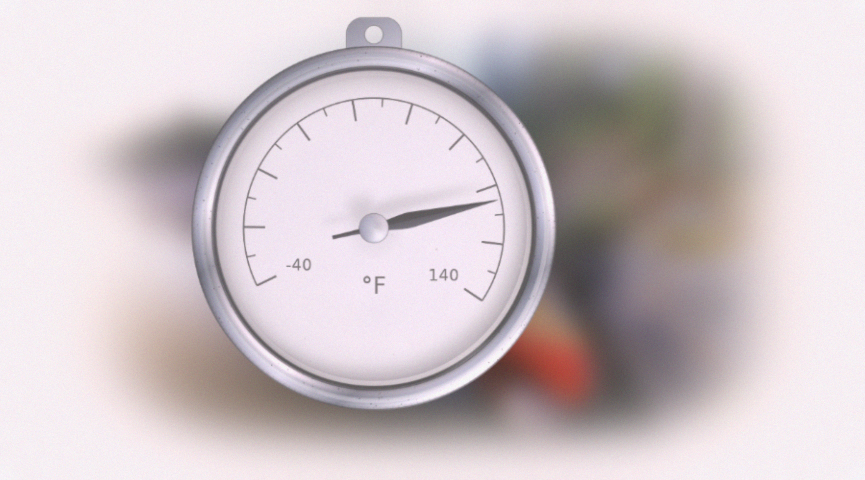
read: **105** °F
